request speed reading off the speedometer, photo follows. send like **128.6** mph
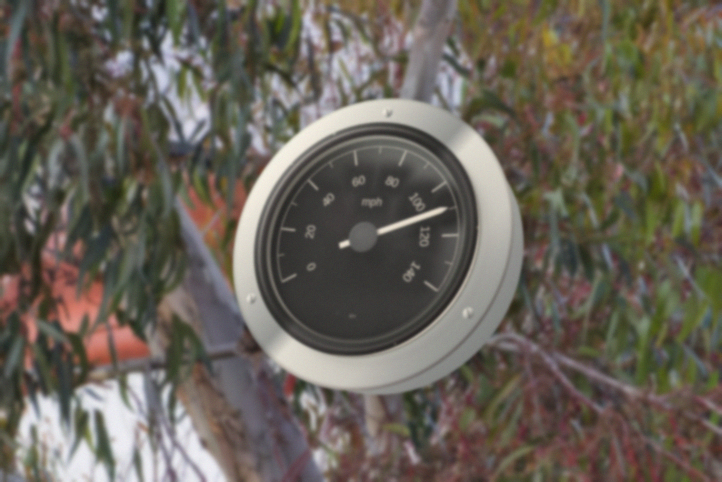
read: **110** mph
